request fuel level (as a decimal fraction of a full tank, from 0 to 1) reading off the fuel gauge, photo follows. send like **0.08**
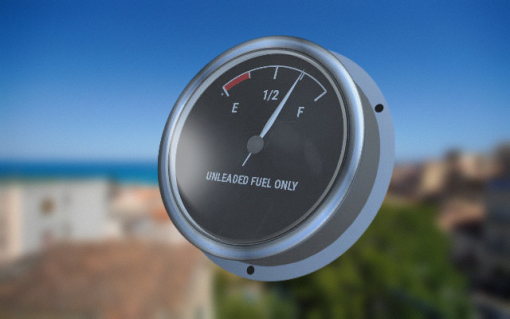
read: **0.75**
